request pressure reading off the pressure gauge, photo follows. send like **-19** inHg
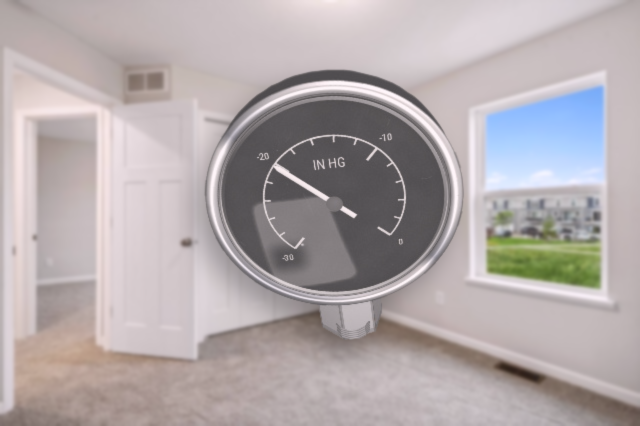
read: **-20** inHg
